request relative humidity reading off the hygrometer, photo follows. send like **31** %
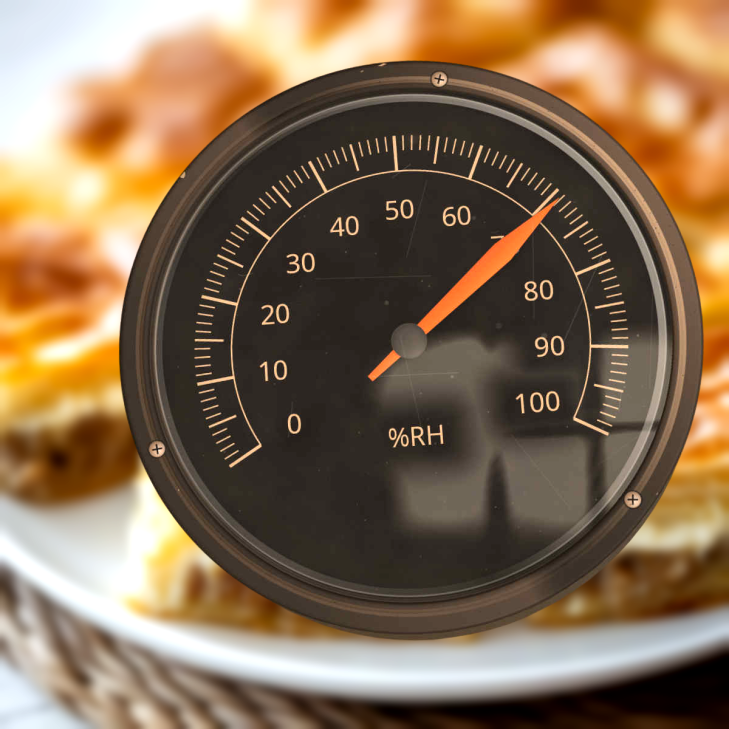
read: **71** %
